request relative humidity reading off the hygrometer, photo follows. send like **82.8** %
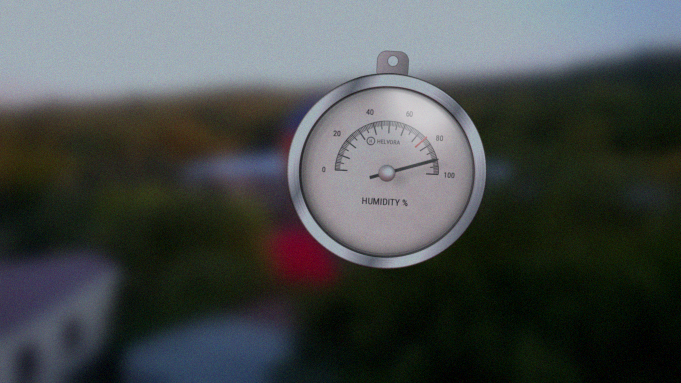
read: **90** %
